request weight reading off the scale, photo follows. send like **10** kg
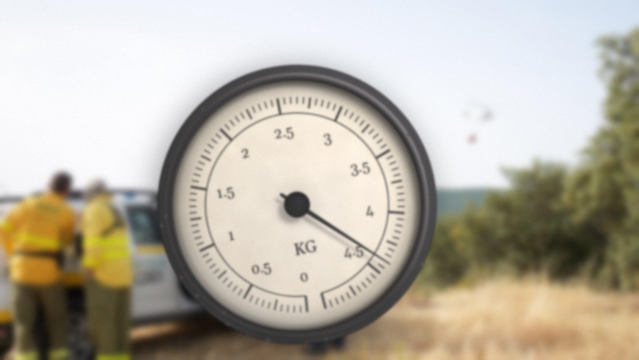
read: **4.4** kg
